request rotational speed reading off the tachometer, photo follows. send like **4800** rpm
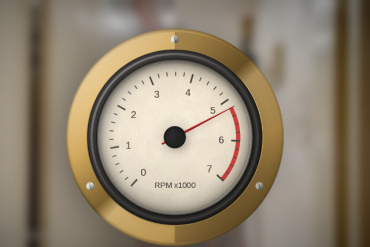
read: **5200** rpm
